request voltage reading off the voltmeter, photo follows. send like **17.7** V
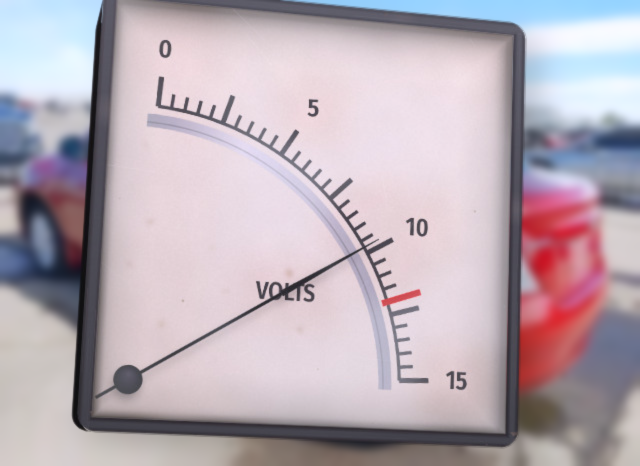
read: **9.75** V
